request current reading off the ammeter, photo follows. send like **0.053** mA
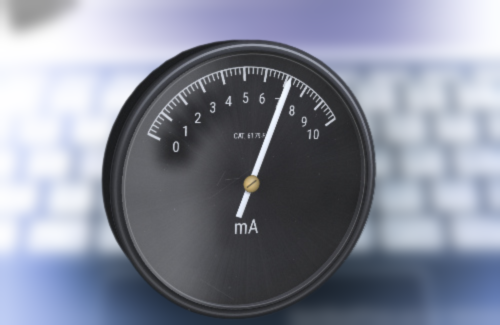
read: **7** mA
